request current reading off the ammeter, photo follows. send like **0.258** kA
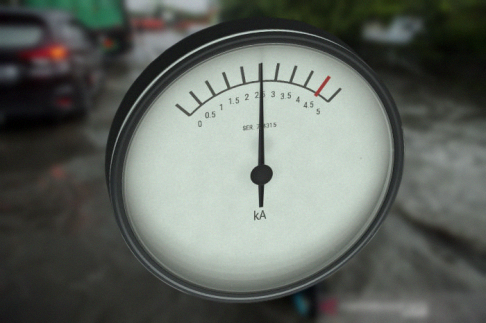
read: **2.5** kA
